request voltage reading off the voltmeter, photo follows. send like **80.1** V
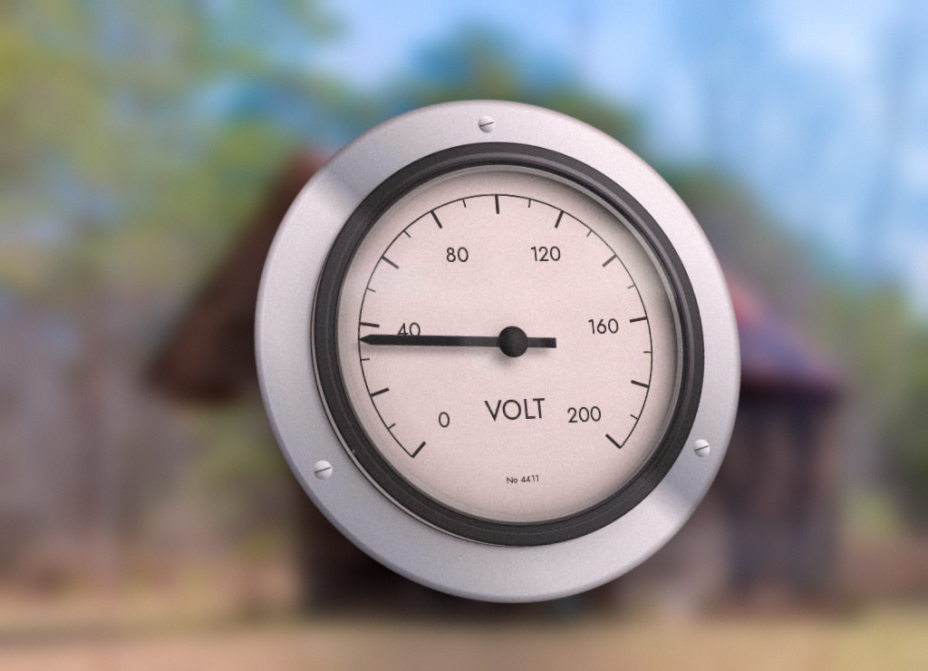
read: **35** V
